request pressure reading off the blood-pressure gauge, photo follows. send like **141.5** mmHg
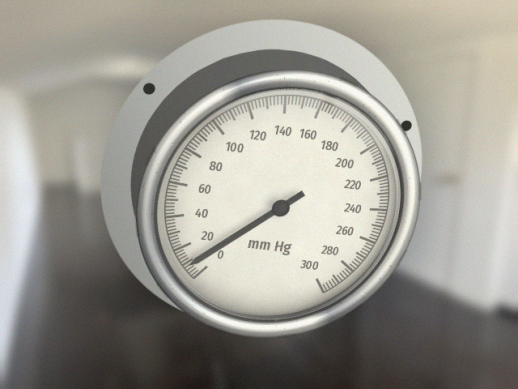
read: **10** mmHg
